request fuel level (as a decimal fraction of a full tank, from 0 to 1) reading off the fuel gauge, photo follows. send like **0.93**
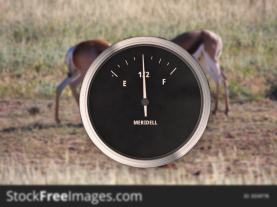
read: **0.5**
